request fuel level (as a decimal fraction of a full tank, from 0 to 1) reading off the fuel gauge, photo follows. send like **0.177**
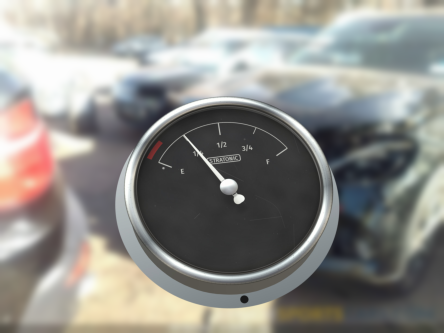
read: **0.25**
